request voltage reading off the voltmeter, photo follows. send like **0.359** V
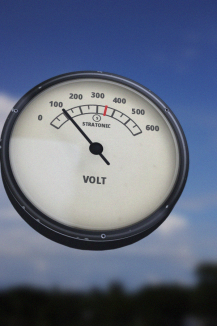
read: **100** V
